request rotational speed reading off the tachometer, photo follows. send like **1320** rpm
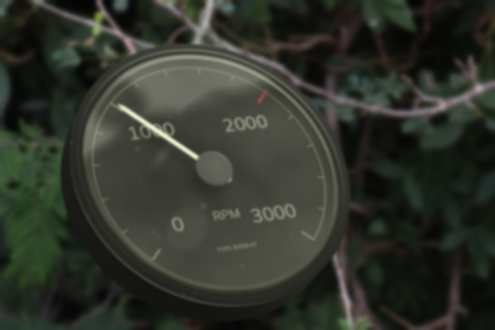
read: **1000** rpm
